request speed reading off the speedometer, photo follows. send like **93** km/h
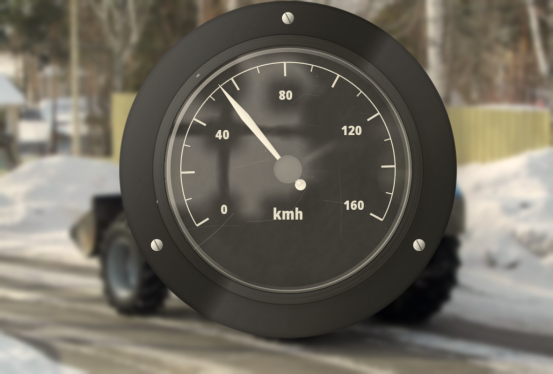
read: **55** km/h
